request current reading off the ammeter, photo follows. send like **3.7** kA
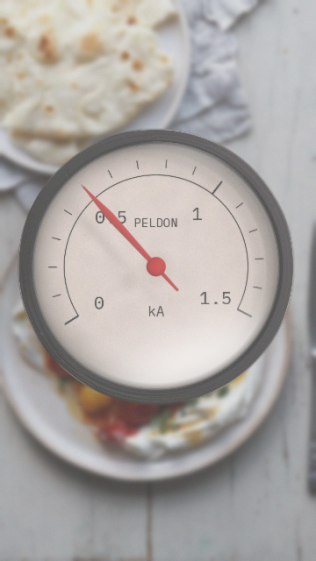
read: **0.5** kA
